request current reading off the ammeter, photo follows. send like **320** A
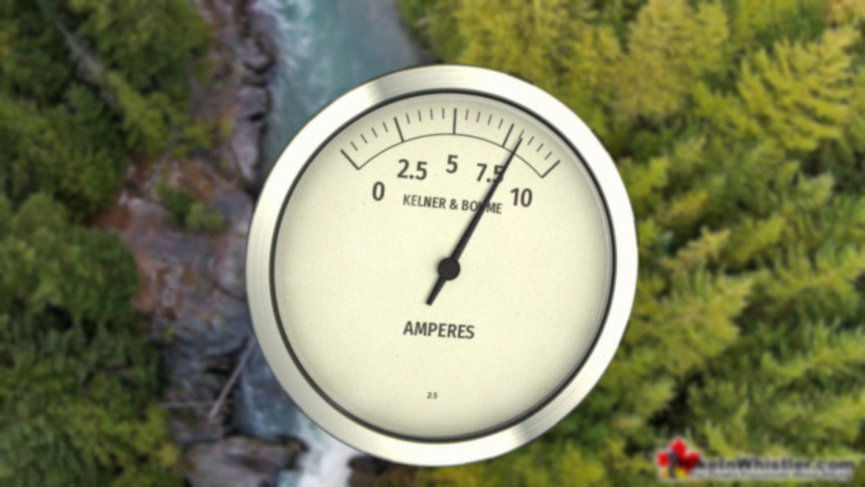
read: **8** A
